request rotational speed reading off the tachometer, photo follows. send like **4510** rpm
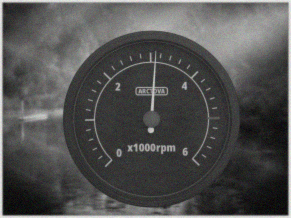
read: **3100** rpm
